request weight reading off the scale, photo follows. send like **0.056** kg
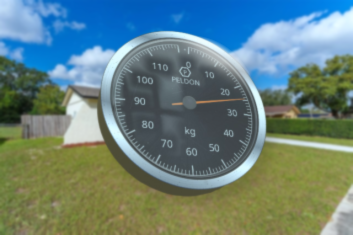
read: **25** kg
